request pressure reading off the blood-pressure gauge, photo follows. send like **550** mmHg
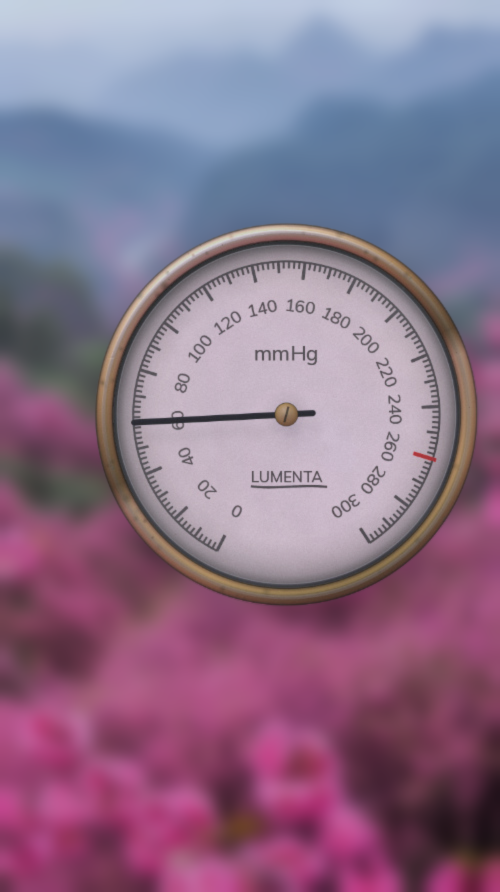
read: **60** mmHg
